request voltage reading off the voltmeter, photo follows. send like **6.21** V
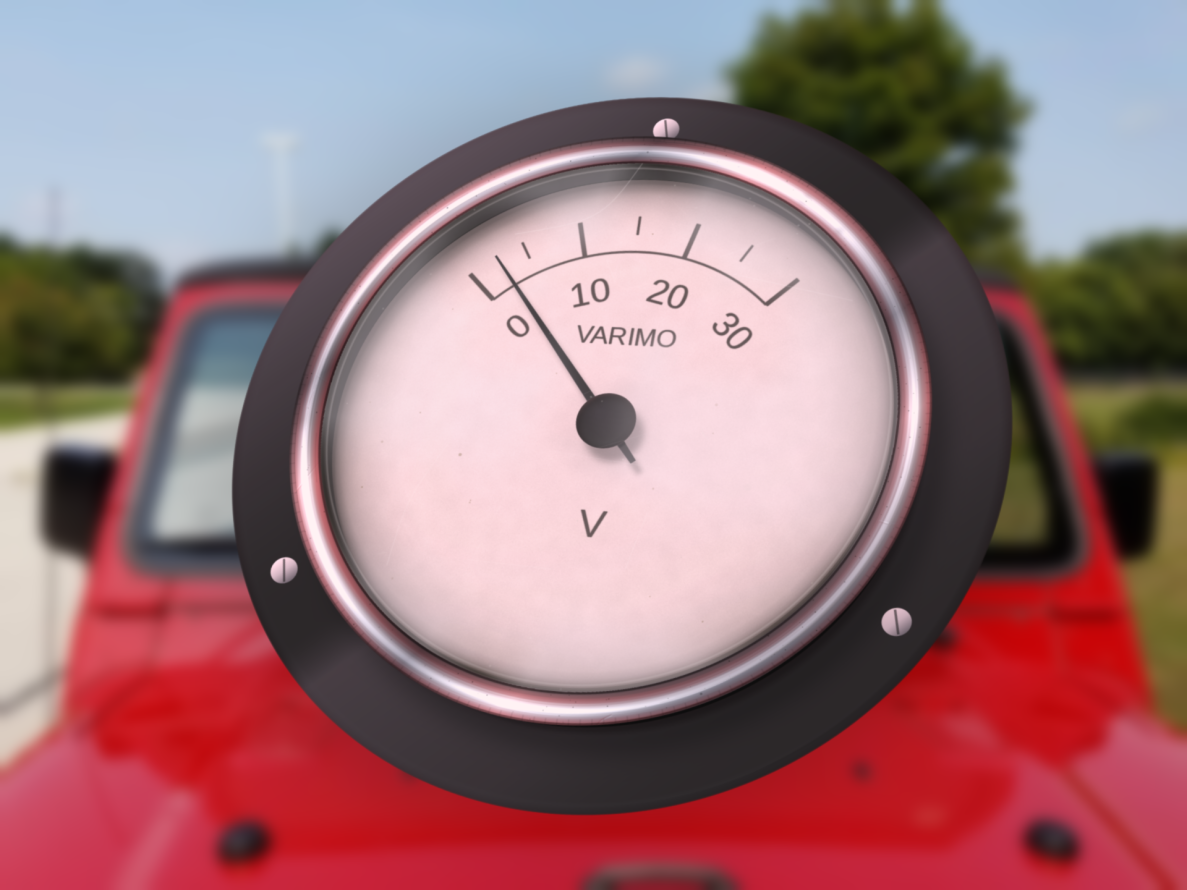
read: **2.5** V
